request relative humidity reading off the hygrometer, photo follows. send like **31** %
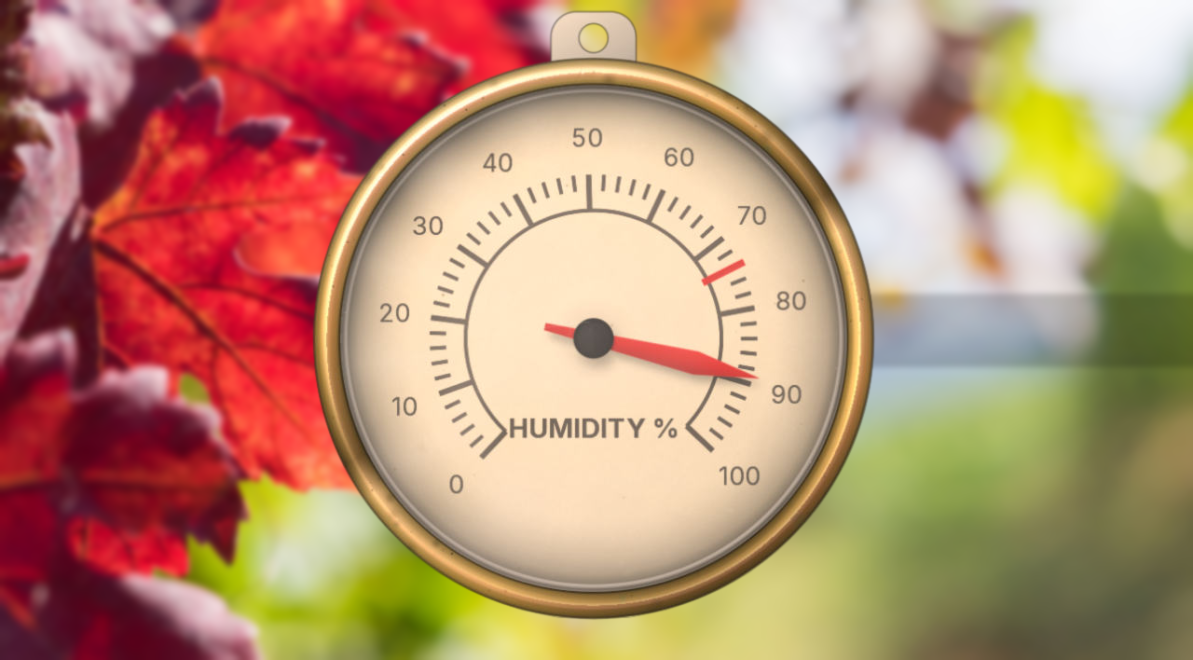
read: **89** %
